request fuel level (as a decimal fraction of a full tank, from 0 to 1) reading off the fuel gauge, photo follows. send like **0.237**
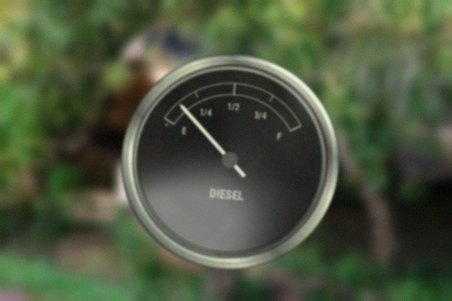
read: **0.125**
